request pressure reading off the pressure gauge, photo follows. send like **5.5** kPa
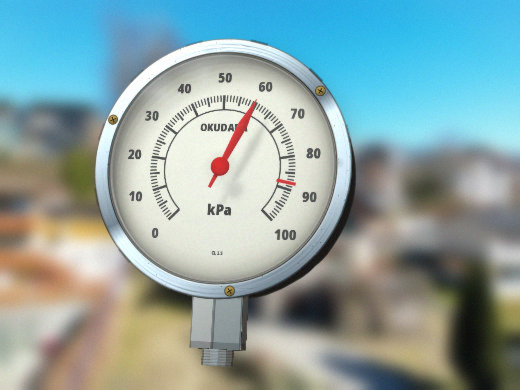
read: **60** kPa
